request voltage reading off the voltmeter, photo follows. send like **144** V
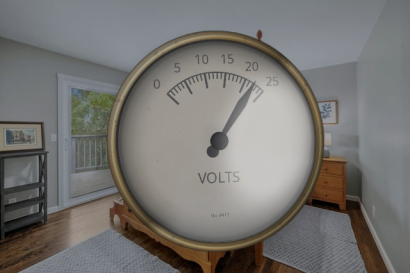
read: **22** V
